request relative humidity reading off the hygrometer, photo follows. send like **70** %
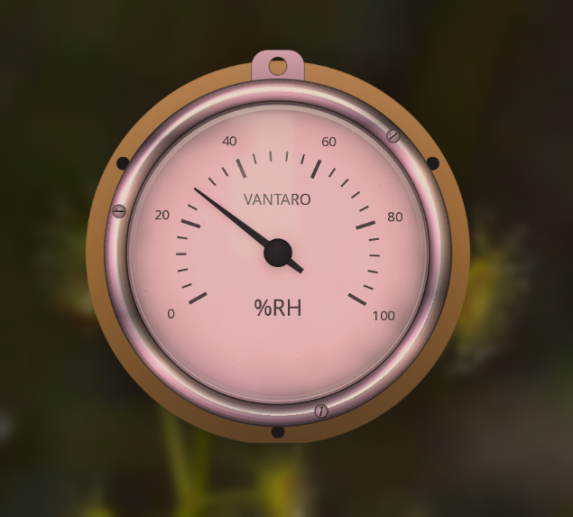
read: **28** %
